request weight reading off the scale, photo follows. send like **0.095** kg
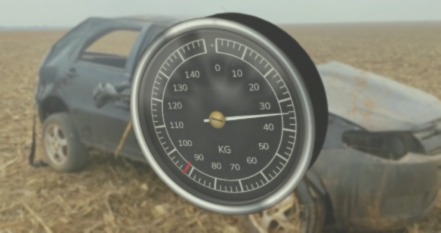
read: **34** kg
